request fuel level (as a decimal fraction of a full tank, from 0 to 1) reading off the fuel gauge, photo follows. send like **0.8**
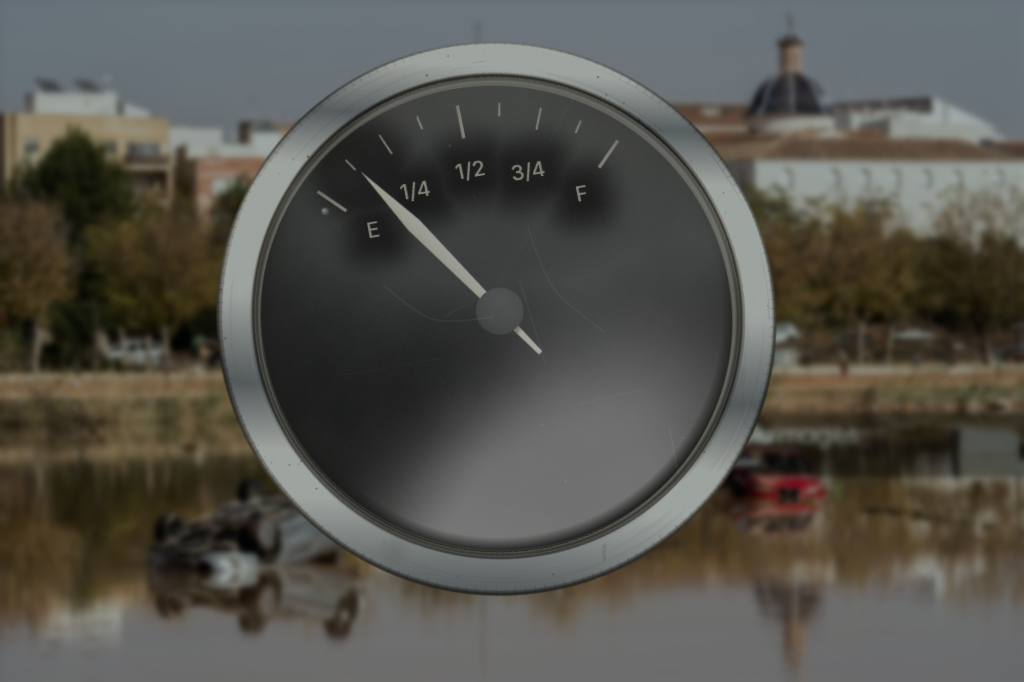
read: **0.125**
